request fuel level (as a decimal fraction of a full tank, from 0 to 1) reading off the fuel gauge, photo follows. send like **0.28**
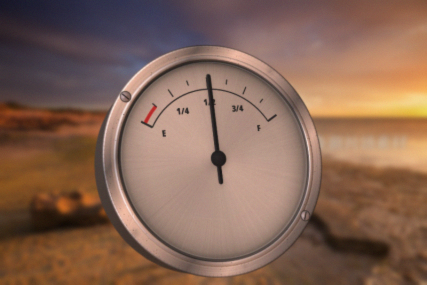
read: **0.5**
